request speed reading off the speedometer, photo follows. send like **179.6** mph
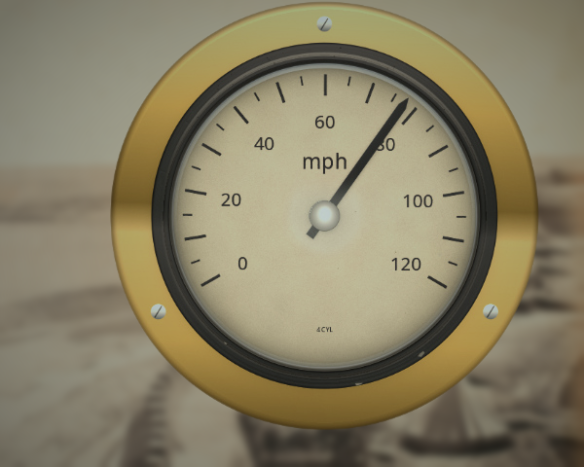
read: **77.5** mph
